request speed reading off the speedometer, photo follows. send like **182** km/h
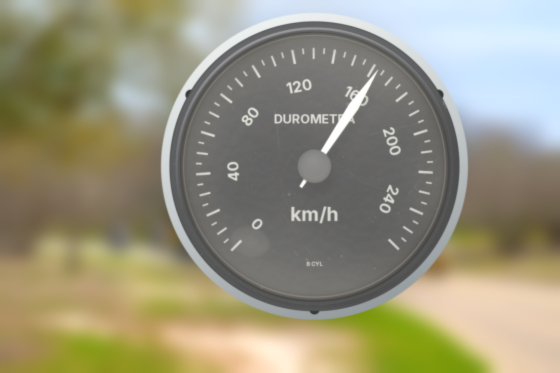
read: **162.5** km/h
